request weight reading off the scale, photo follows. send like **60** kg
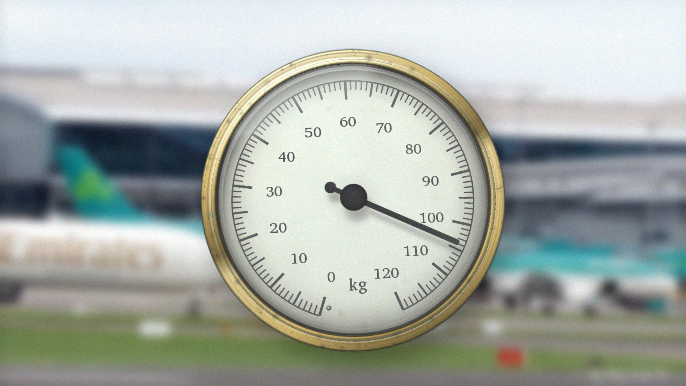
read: **104** kg
